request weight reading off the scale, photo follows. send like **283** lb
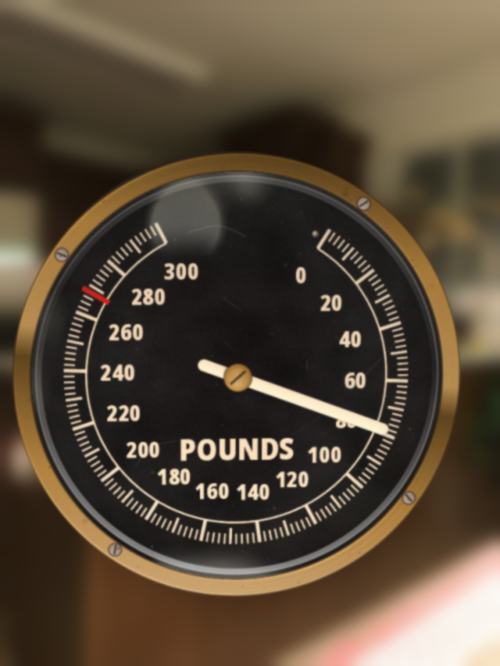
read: **78** lb
